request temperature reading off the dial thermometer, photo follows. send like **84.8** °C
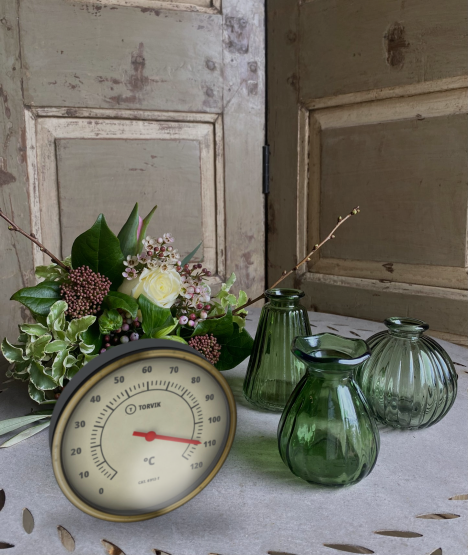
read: **110** °C
